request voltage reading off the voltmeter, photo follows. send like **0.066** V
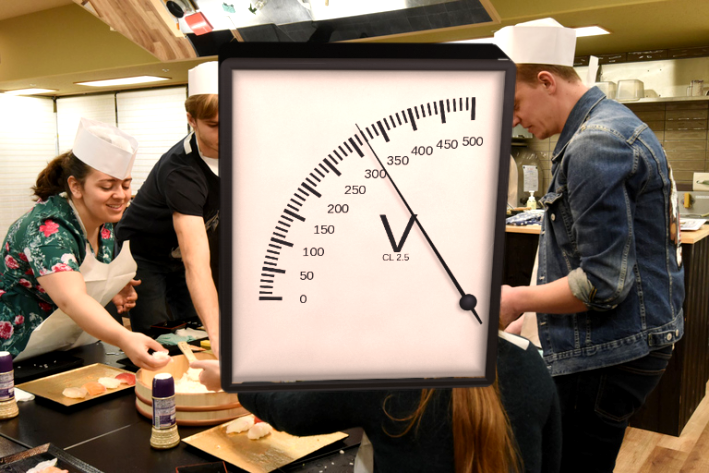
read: **320** V
